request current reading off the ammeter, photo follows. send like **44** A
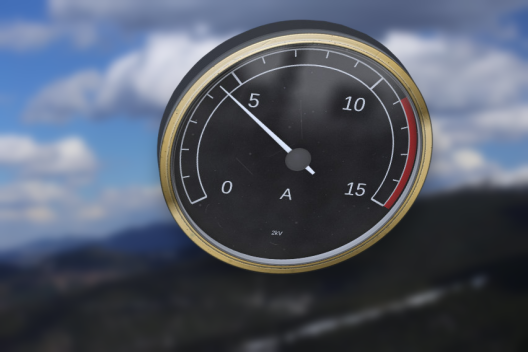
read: **4.5** A
